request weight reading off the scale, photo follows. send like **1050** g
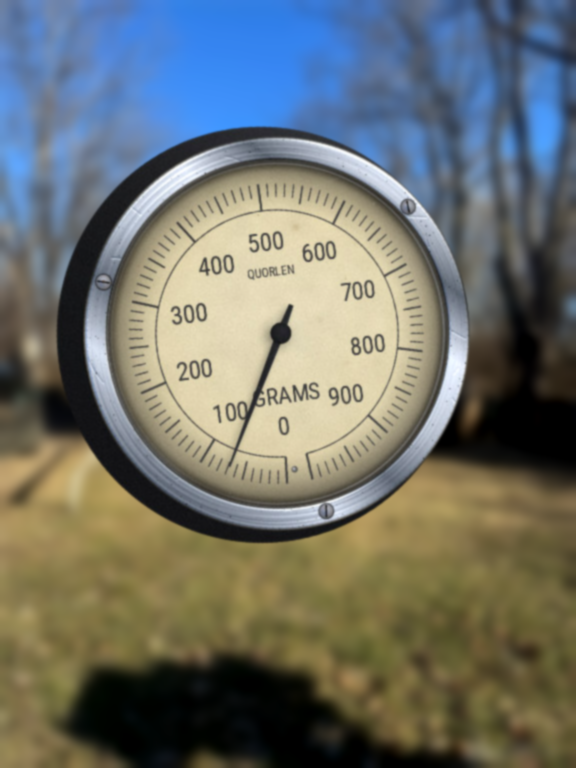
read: **70** g
